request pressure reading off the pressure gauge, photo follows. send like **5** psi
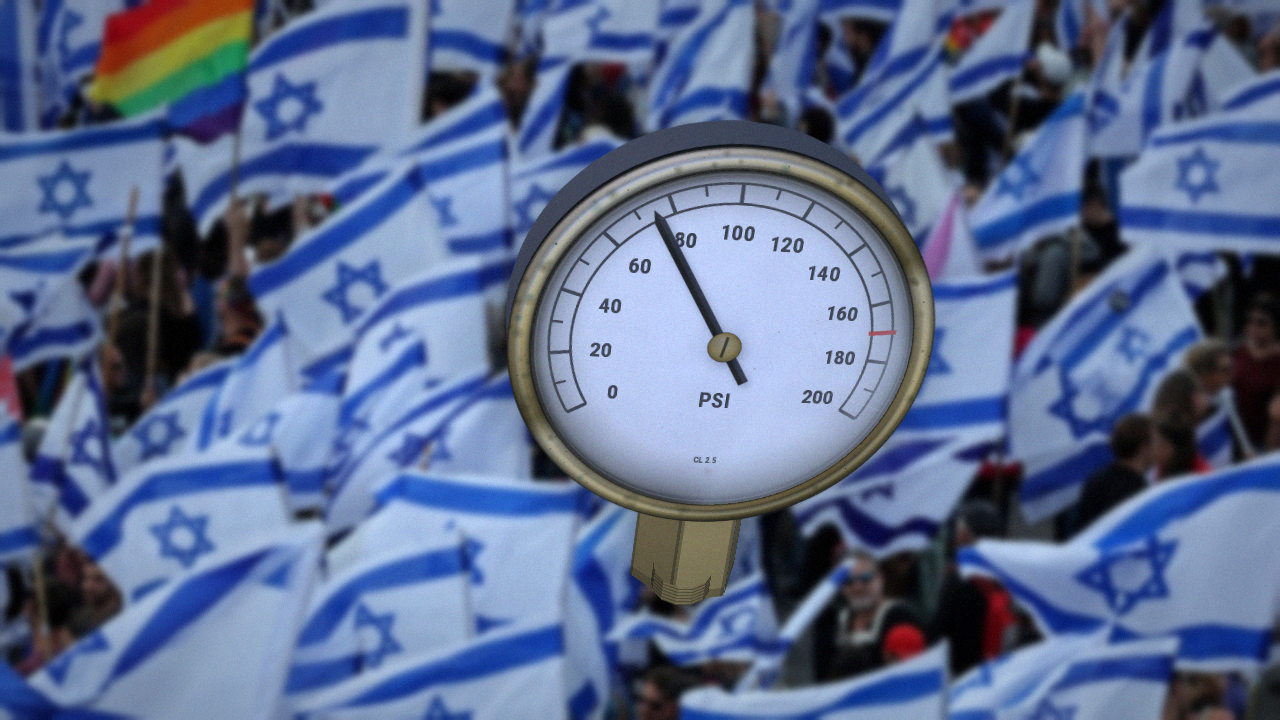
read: **75** psi
